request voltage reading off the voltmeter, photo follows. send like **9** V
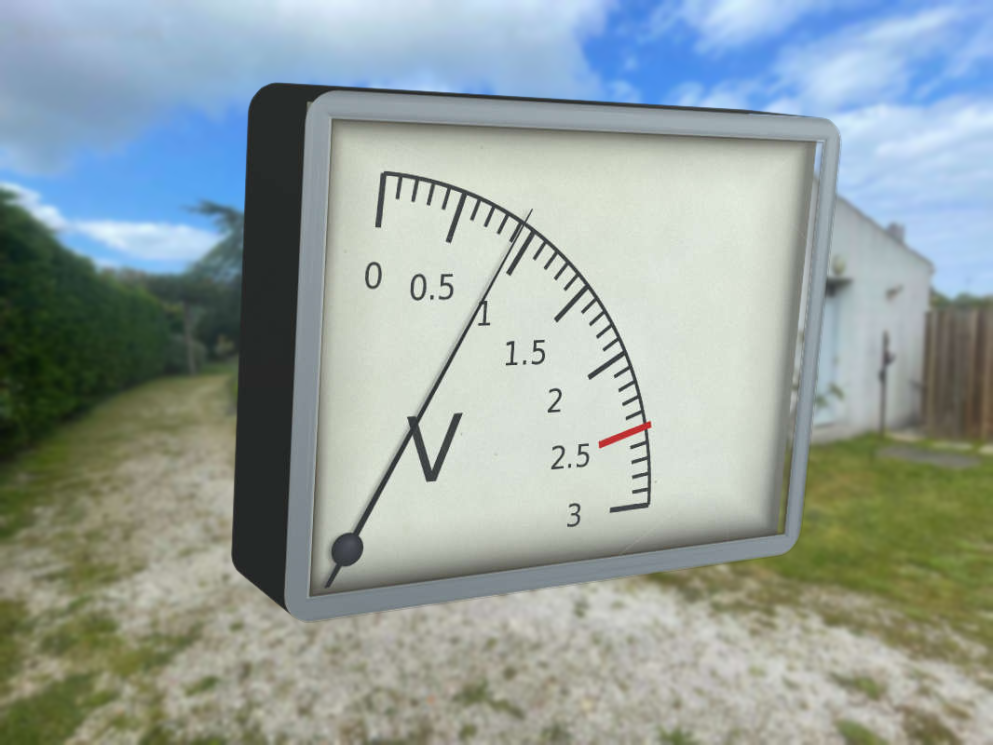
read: **0.9** V
